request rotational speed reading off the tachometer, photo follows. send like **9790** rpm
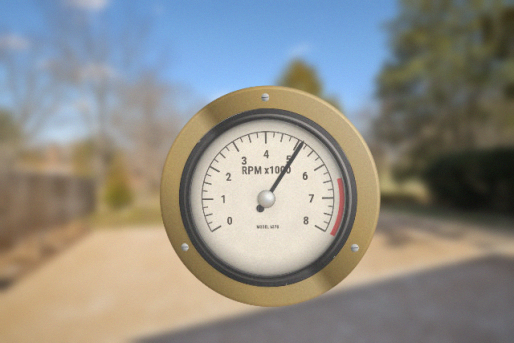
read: **5125** rpm
